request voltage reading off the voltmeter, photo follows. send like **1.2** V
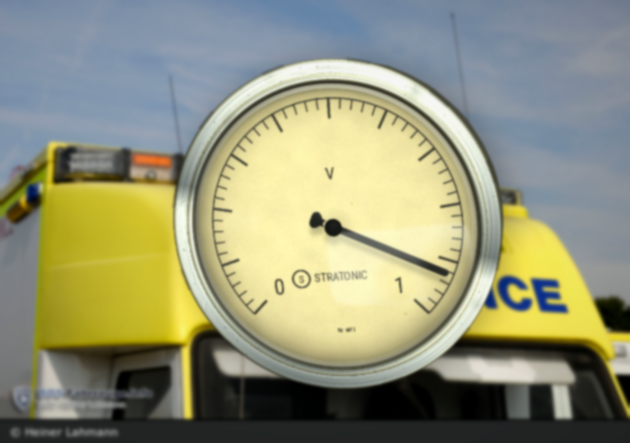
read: **0.92** V
